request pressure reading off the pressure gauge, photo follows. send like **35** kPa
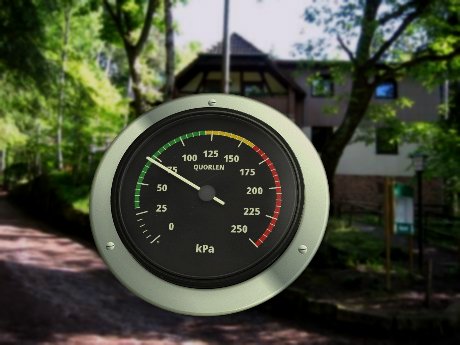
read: **70** kPa
